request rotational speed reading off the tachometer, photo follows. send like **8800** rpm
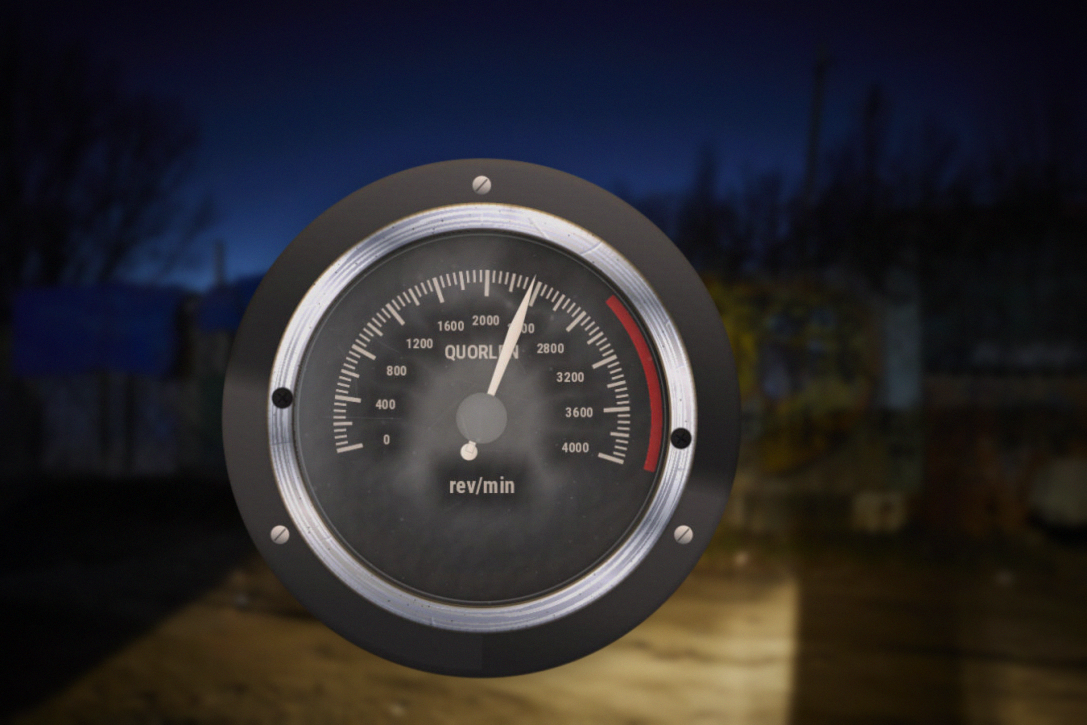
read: **2350** rpm
